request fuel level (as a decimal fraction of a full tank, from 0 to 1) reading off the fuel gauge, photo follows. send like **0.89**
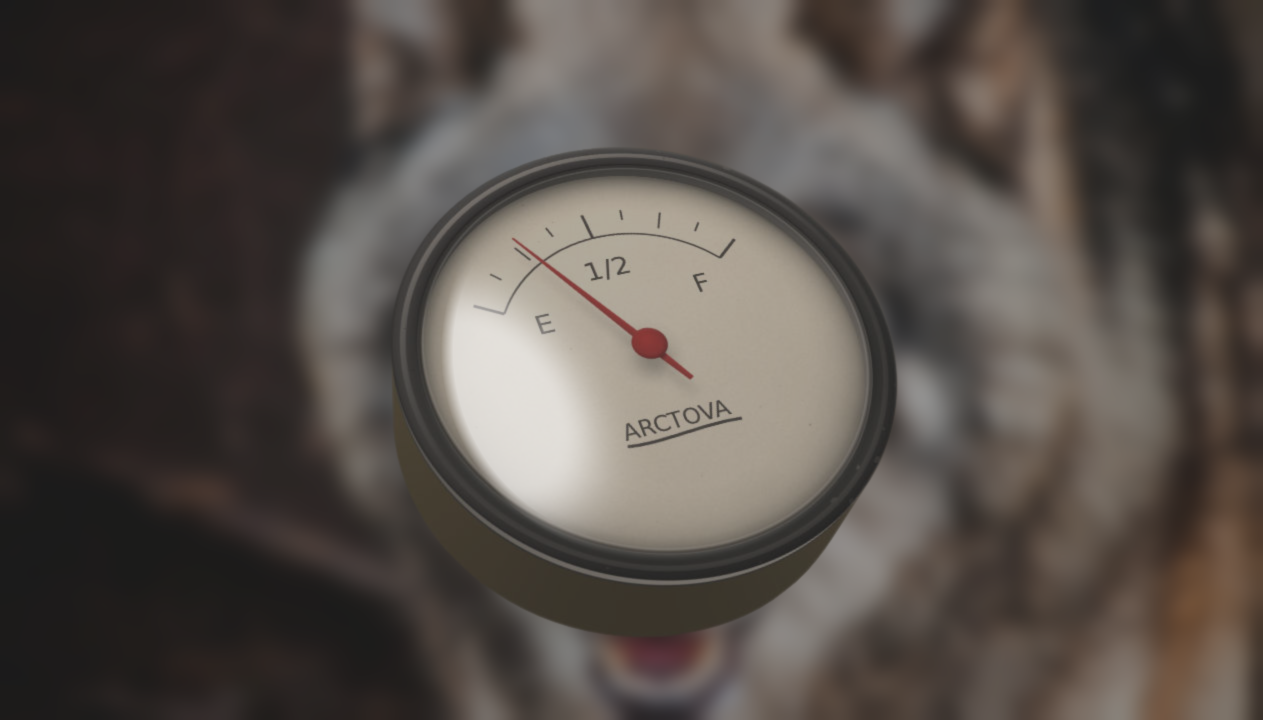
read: **0.25**
